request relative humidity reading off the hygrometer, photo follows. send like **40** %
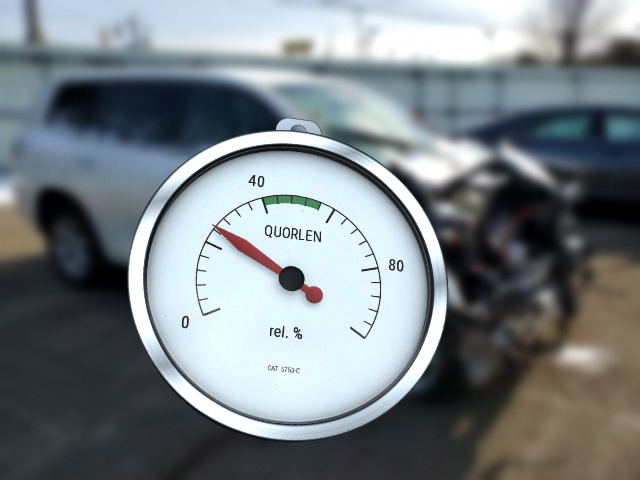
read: **24** %
